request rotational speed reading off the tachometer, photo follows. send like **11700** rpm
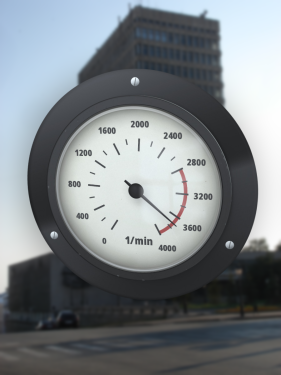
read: **3700** rpm
